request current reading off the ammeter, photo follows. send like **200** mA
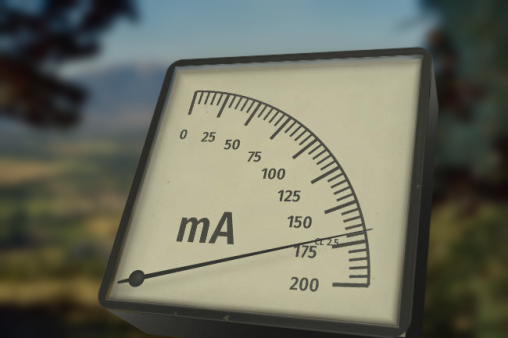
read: **170** mA
